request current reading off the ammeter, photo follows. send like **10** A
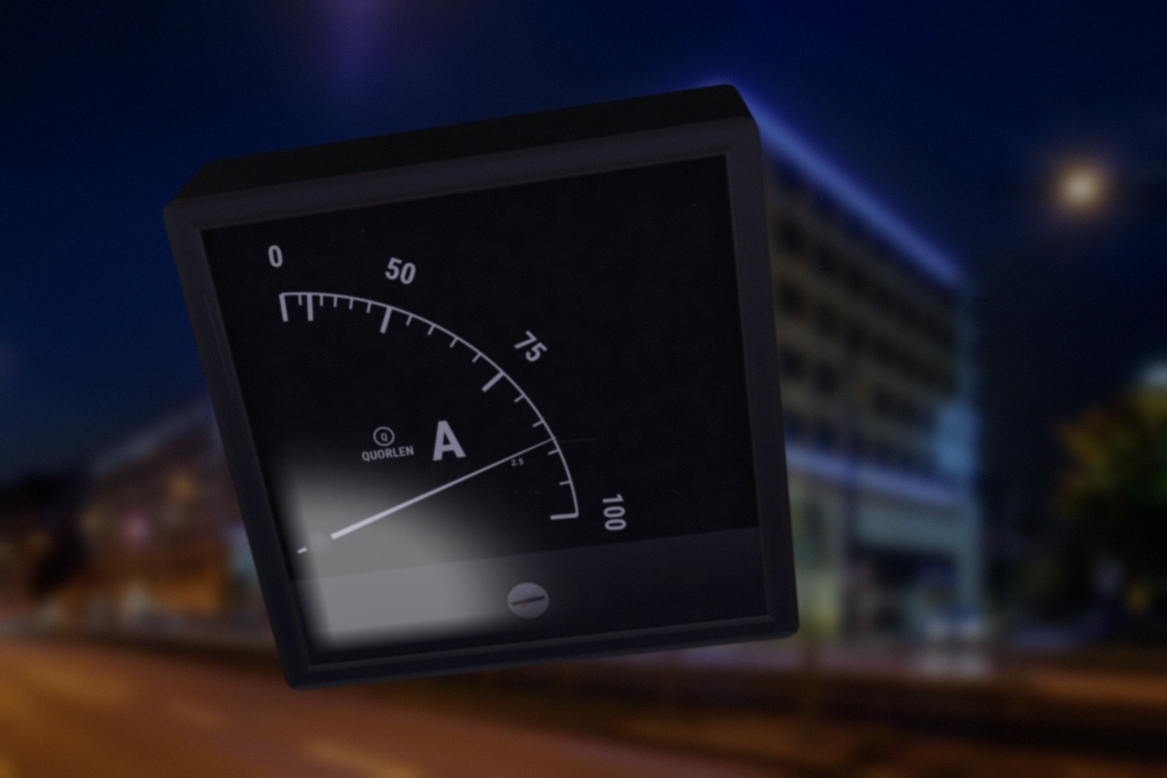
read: **87.5** A
